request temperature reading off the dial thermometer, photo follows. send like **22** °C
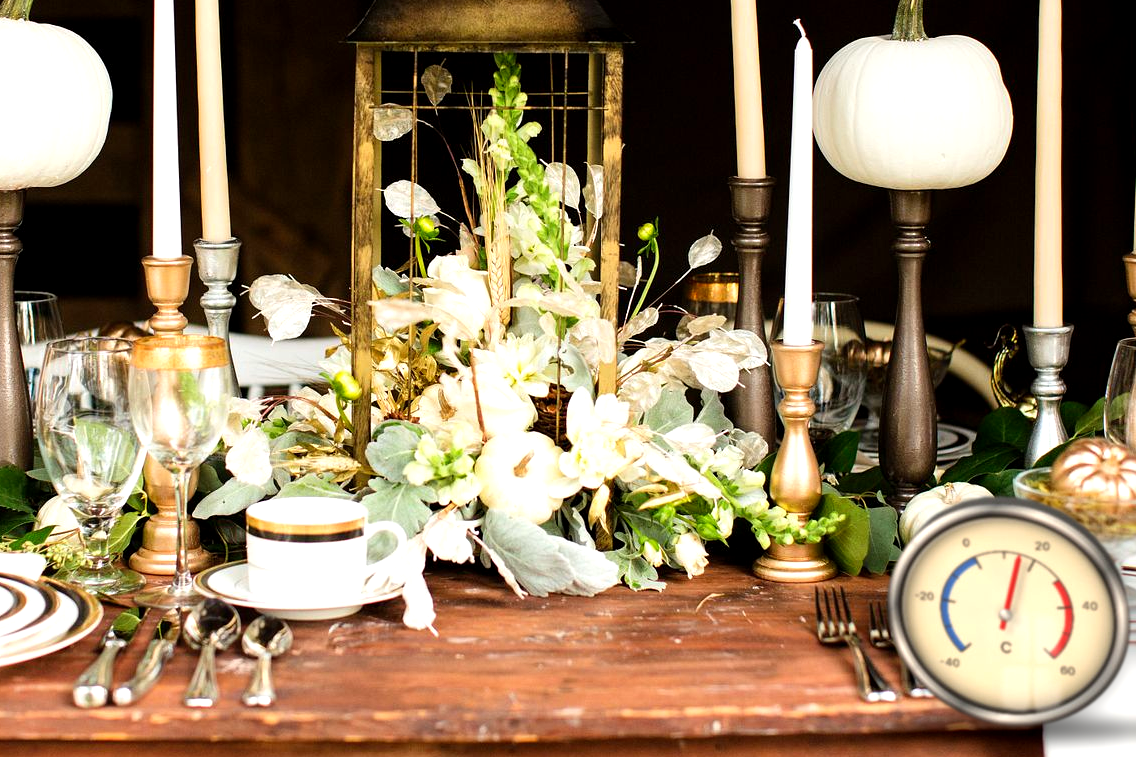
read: **15** °C
